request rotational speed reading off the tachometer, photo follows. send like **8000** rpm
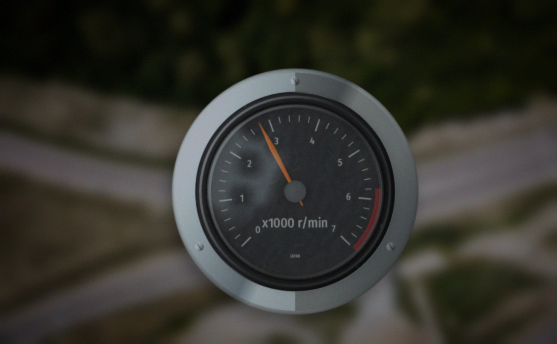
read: **2800** rpm
